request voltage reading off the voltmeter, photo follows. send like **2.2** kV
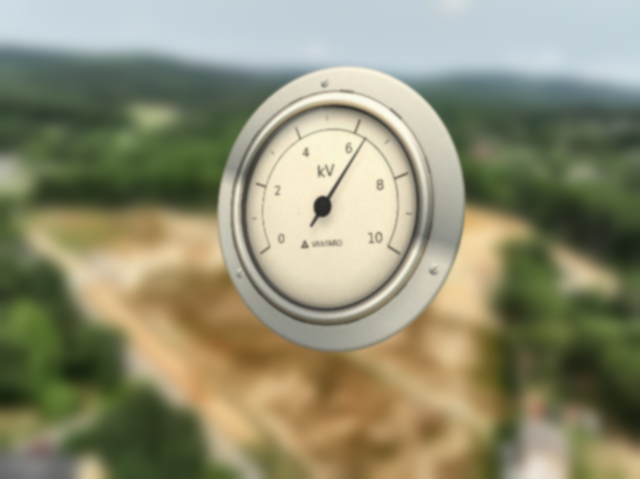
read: **6.5** kV
